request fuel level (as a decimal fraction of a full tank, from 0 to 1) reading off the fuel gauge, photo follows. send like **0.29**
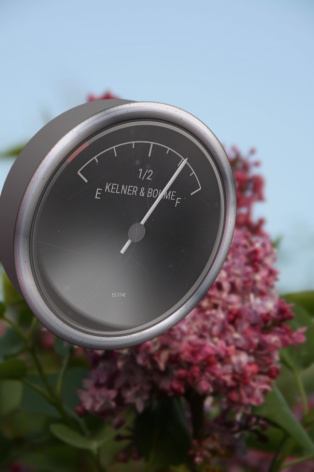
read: **0.75**
